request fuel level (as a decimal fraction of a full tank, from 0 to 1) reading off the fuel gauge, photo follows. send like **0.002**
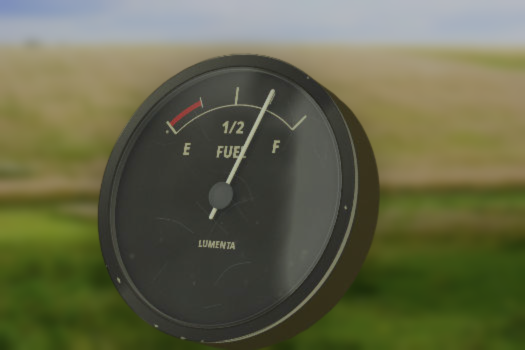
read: **0.75**
